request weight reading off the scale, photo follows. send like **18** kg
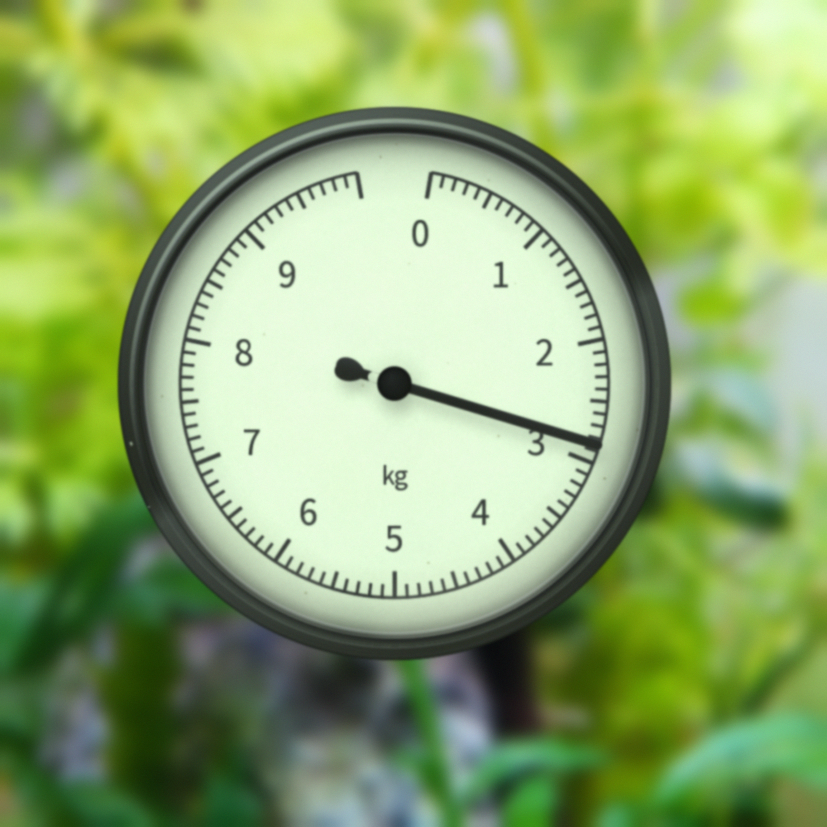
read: **2.85** kg
